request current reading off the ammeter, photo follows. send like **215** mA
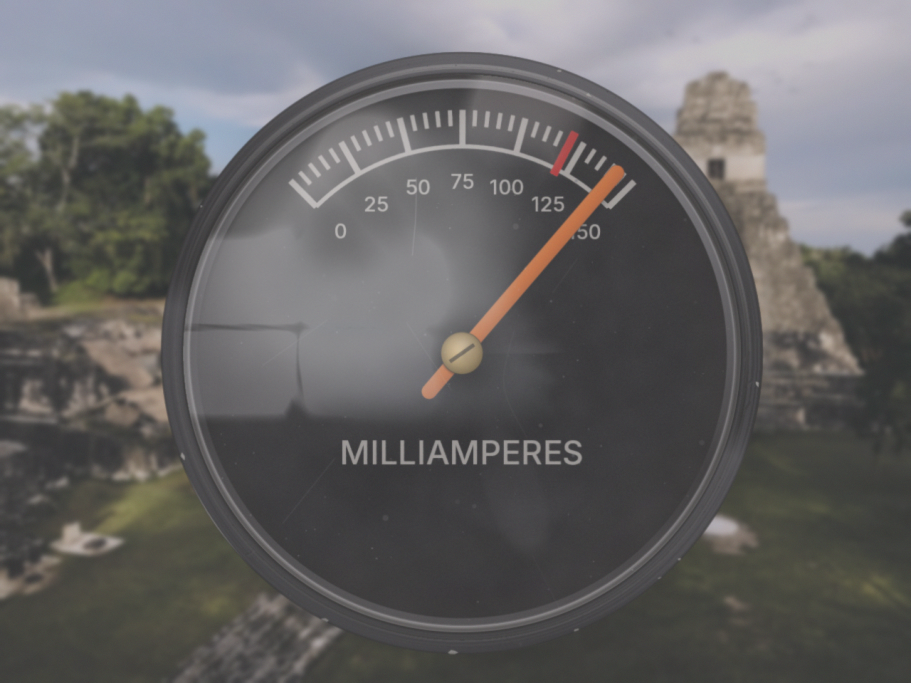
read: **142.5** mA
